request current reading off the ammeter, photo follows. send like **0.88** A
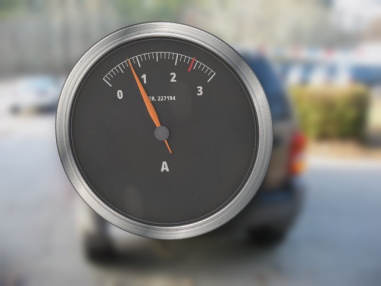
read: **0.8** A
